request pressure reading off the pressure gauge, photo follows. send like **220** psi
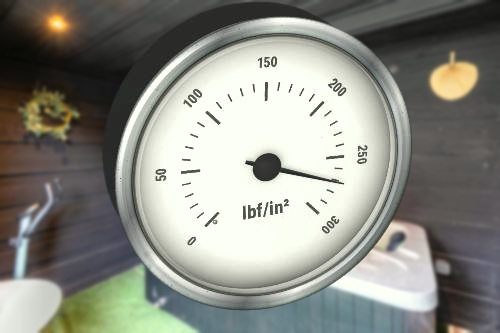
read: **270** psi
